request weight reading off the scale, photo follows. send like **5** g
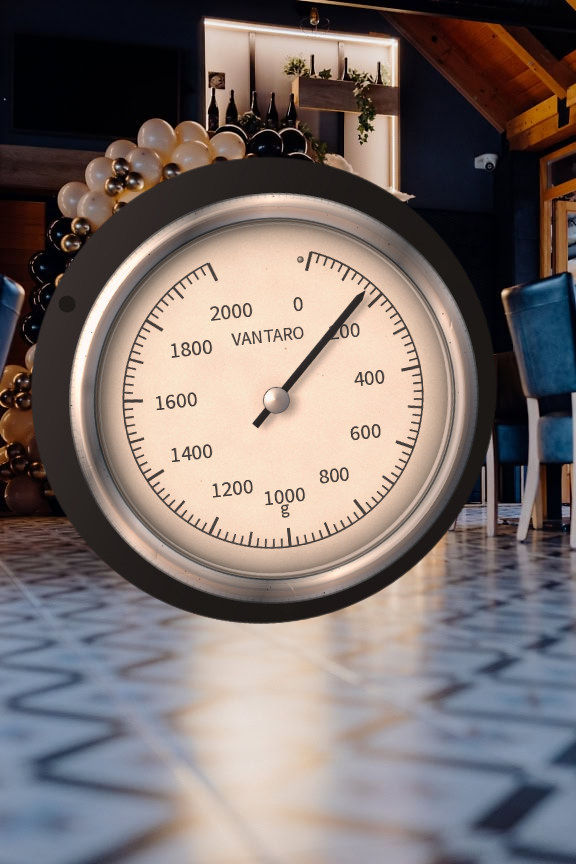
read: **160** g
